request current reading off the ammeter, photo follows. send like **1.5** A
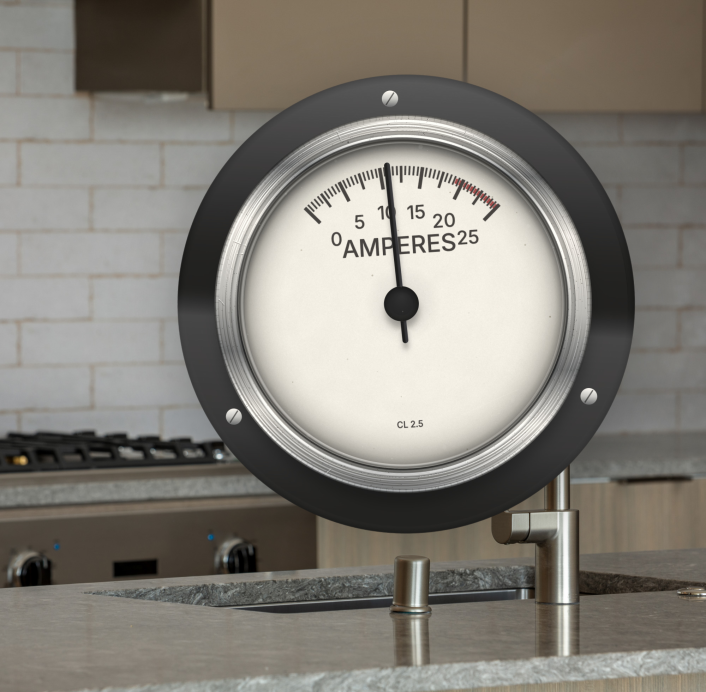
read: **11** A
